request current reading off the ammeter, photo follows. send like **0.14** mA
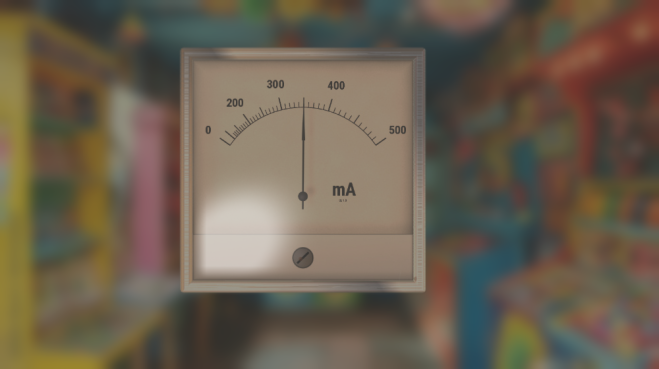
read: **350** mA
